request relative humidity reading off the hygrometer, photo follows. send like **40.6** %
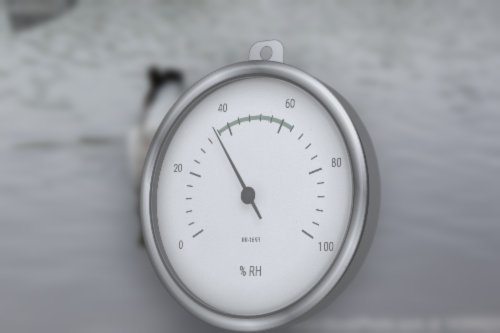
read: **36** %
